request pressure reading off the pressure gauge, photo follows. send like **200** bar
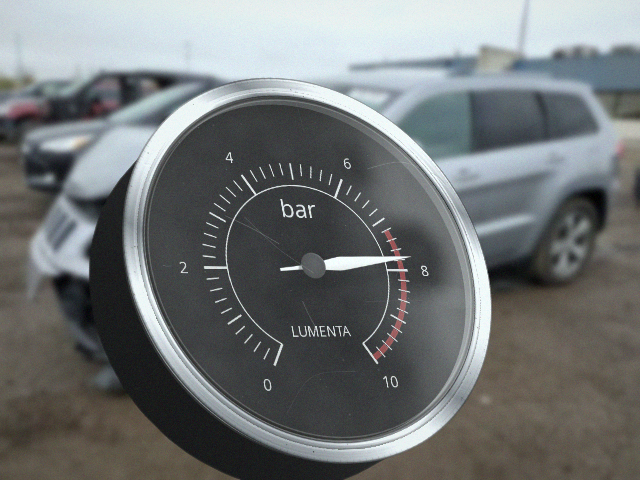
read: **7.8** bar
